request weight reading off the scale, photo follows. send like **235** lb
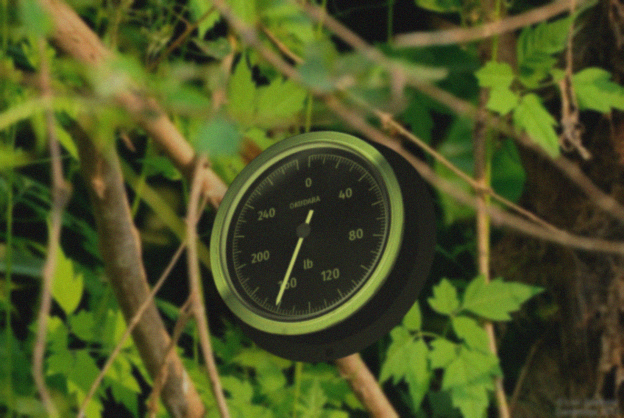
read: **160** lb
